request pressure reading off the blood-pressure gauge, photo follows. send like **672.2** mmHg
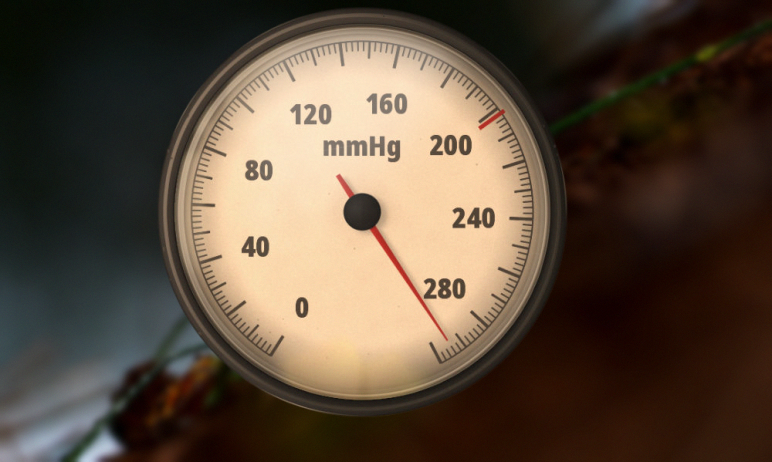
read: **294** mmHg
